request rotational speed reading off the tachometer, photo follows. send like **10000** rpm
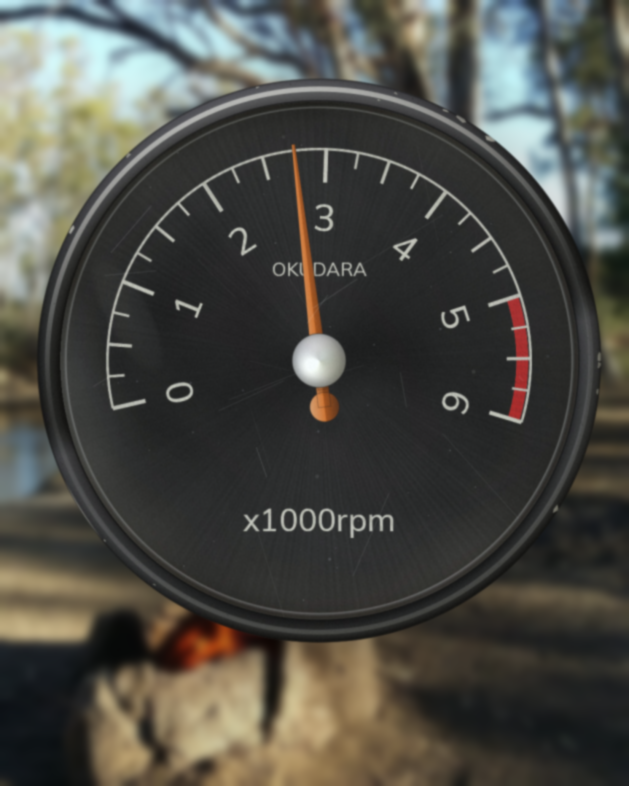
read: **2750** rpm
